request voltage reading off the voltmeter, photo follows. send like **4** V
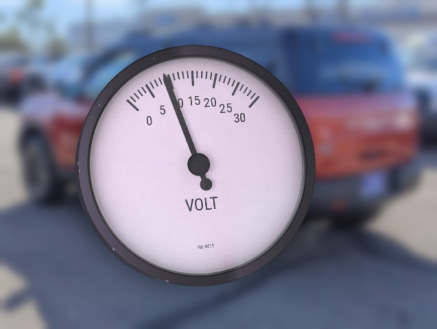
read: **9** V
